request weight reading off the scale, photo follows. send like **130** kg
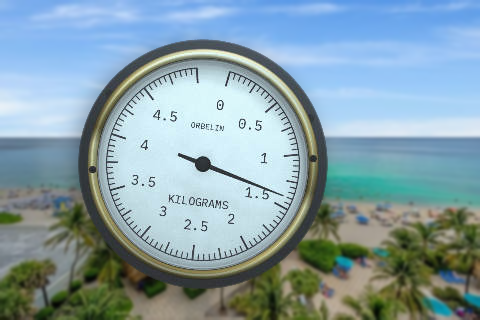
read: **1.4** kg
